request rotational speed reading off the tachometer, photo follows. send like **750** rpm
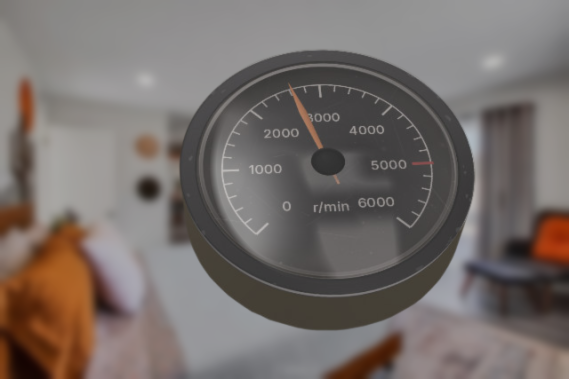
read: **2600** rpm
